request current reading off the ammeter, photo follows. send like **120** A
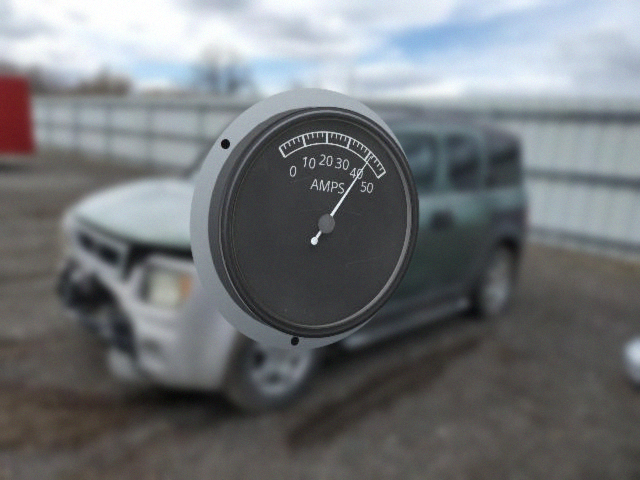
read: **40** A
